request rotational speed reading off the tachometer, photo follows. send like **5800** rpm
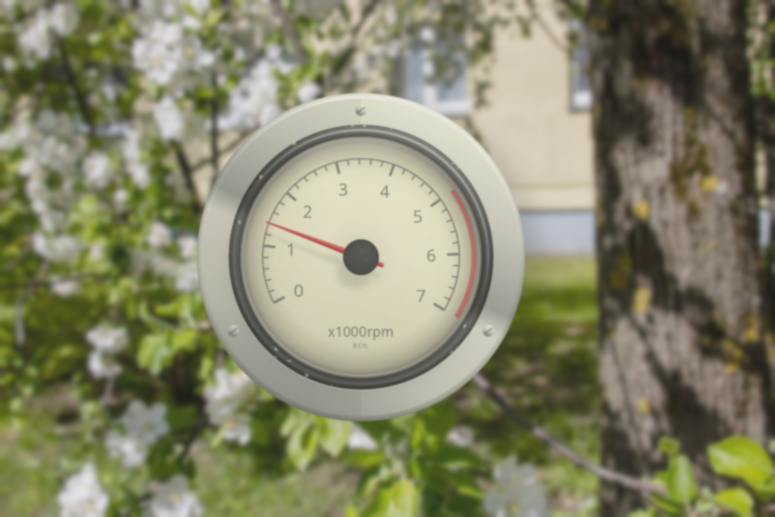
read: **1400** rpm
